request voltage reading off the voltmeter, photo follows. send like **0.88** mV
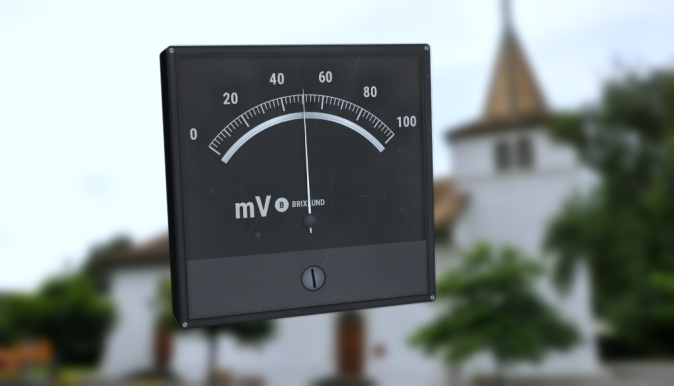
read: **50** mV
